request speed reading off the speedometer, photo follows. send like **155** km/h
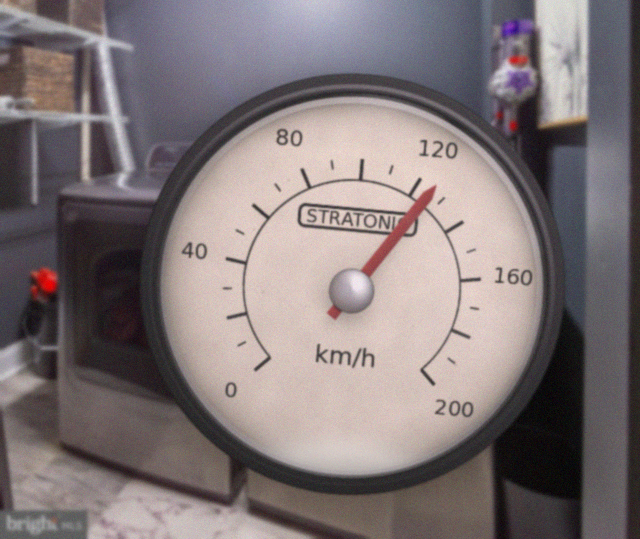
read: **125** km/h
